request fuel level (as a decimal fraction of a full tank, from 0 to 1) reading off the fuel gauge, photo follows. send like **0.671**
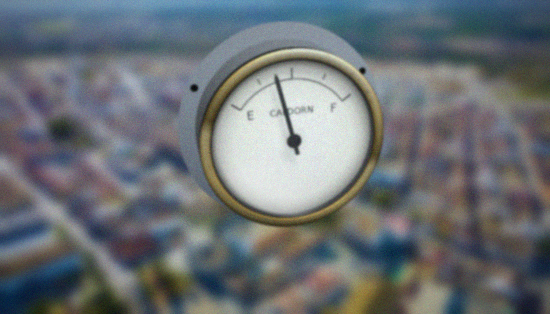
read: **0.375**
